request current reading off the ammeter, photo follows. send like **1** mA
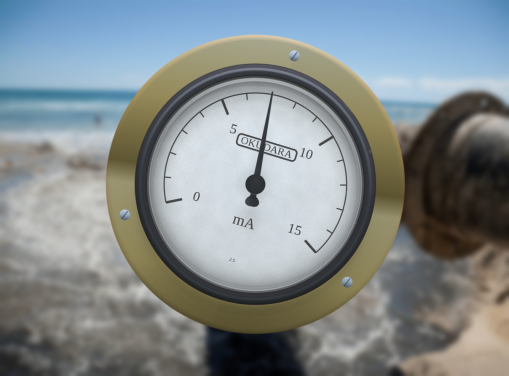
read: **7** mA
